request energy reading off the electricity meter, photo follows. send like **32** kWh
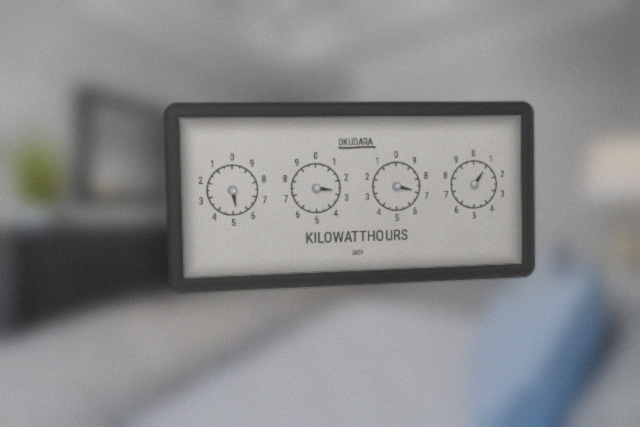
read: **5271** kWh
